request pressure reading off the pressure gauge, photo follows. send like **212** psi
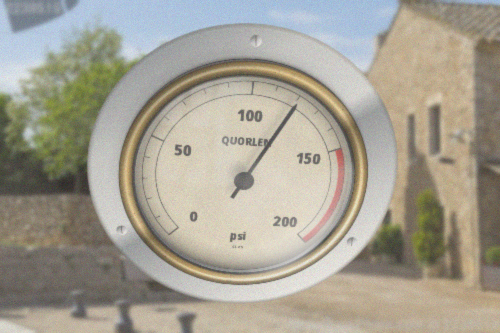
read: **120** psi
